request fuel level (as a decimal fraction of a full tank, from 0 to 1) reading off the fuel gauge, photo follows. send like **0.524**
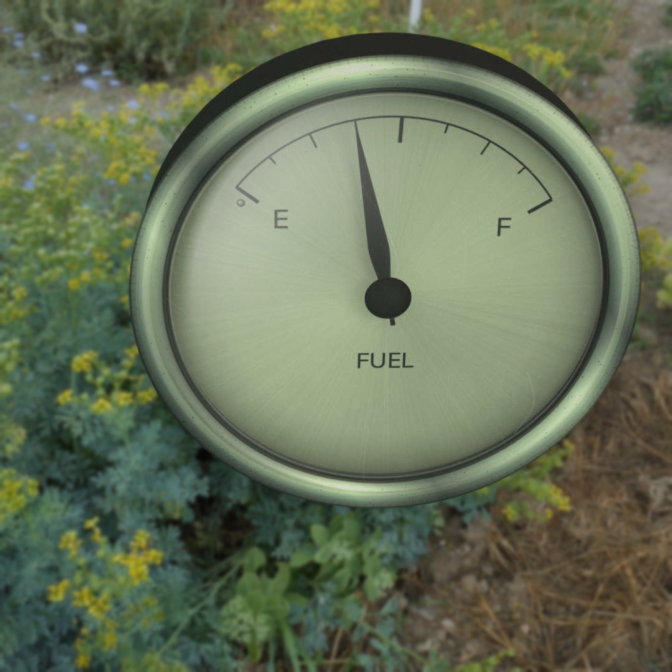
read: **0.375**
